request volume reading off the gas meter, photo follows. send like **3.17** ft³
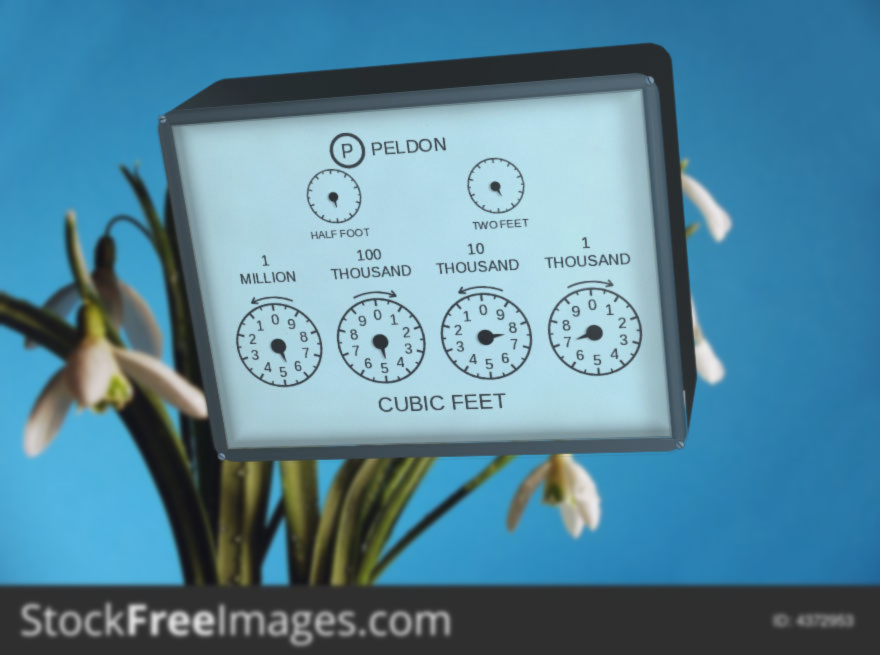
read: **547700** ft³
